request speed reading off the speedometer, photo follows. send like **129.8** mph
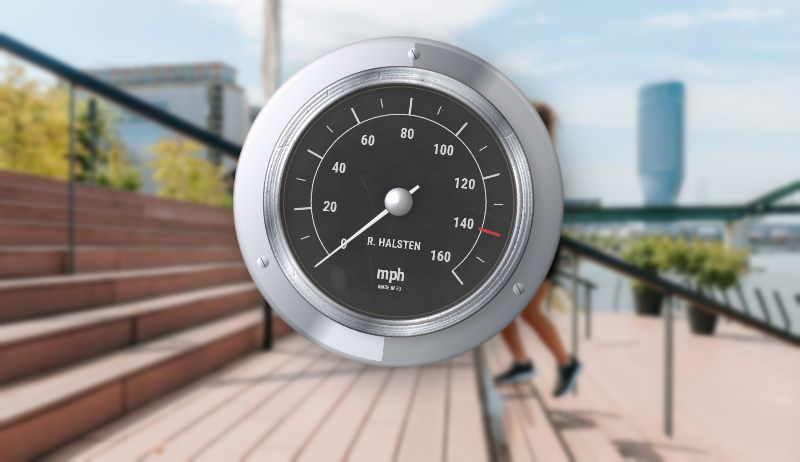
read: **0** mph
